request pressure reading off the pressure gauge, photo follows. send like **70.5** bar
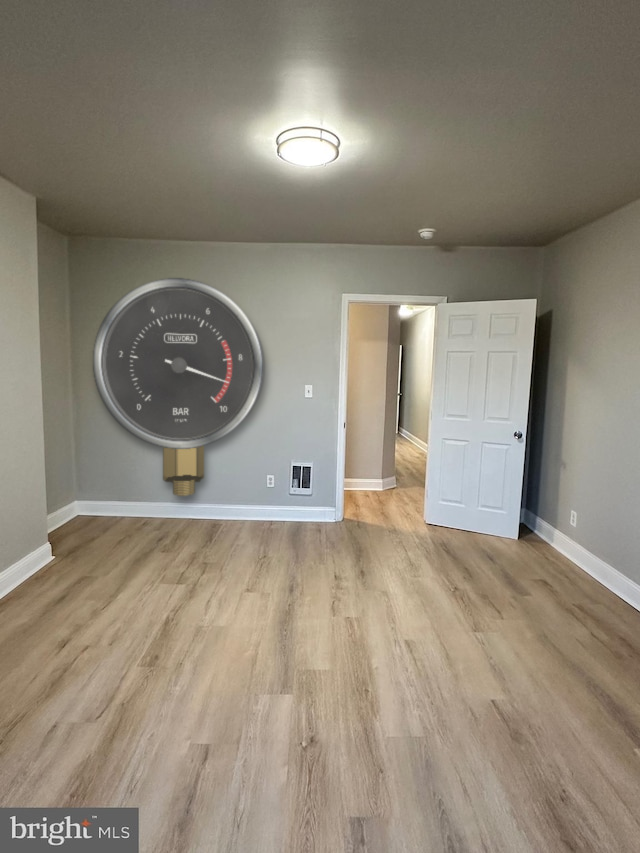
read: **9** bar
